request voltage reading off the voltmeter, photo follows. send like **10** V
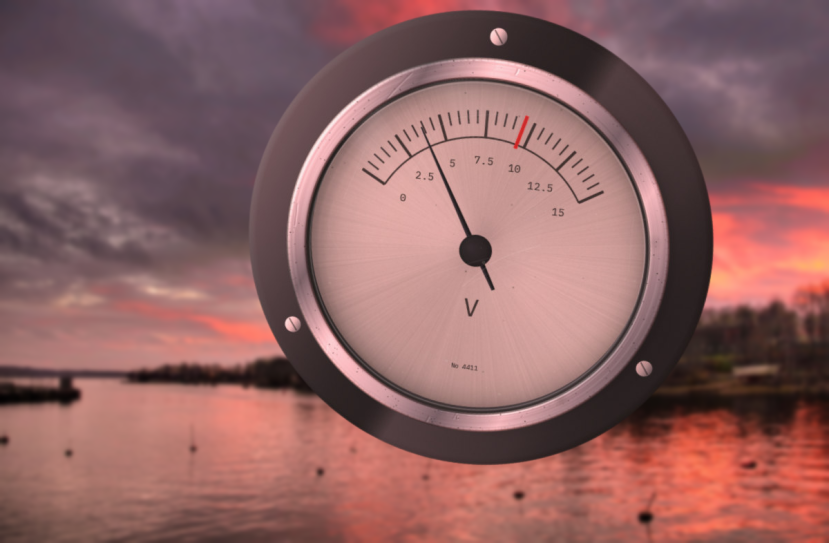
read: **4** V
